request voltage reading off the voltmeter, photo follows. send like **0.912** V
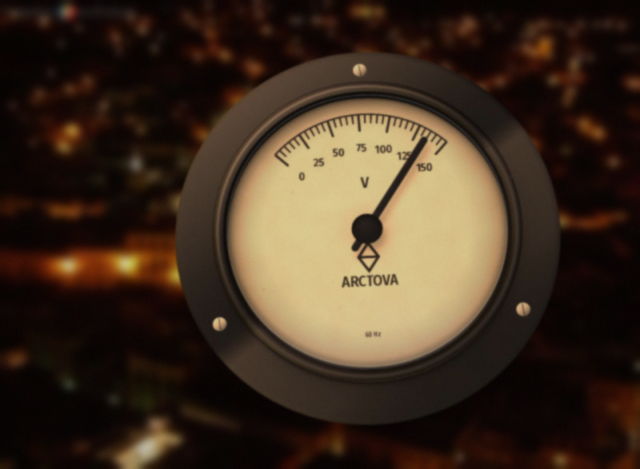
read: **135** V
